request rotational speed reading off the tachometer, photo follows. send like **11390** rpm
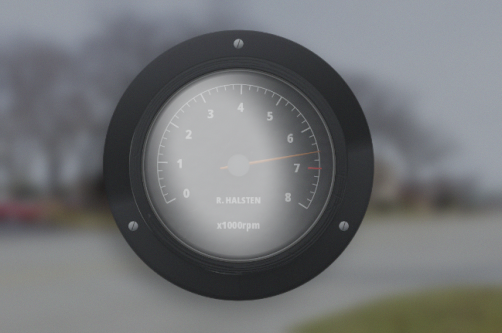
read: **6600** rpm
